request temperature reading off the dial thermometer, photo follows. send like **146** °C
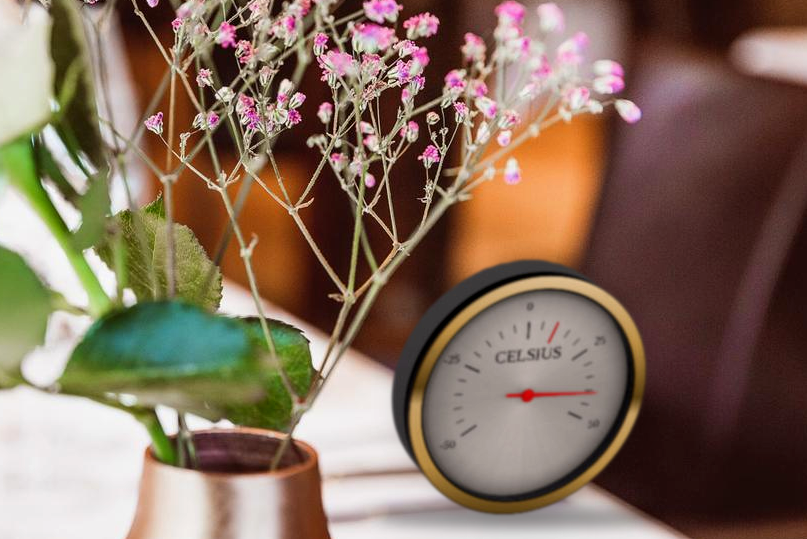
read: **40** °C
